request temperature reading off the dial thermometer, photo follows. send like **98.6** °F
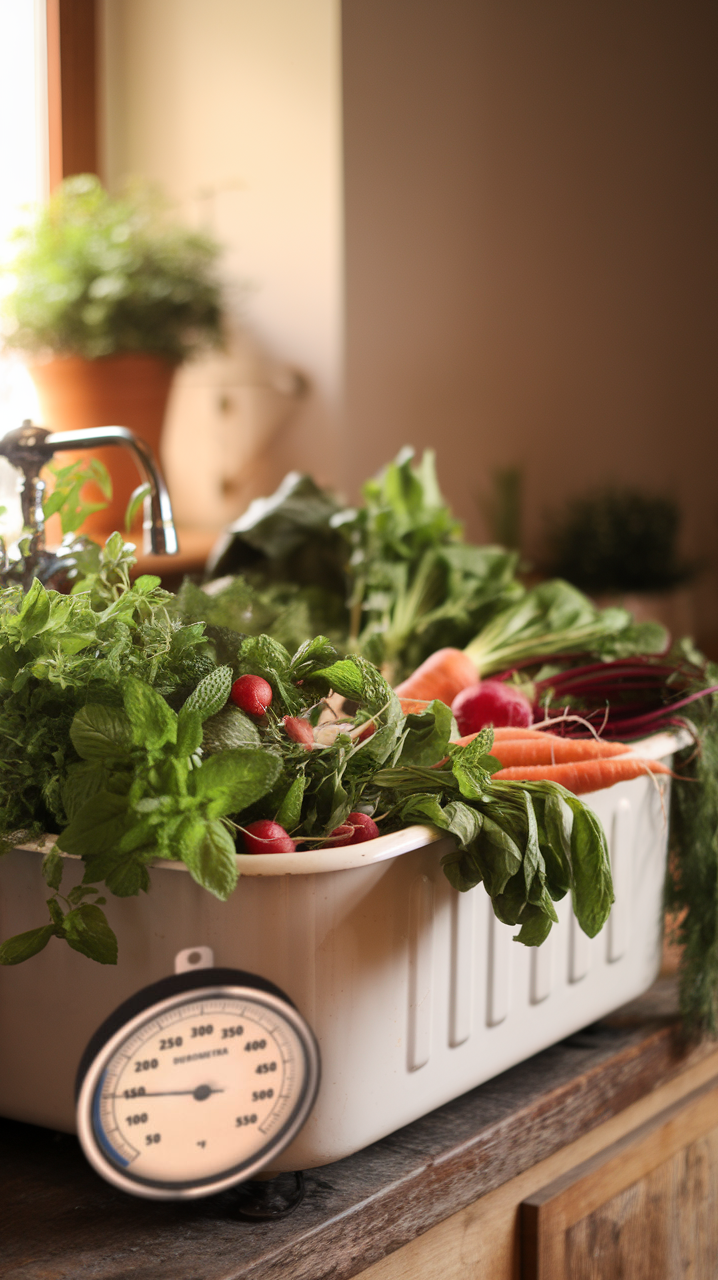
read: **150** °F
